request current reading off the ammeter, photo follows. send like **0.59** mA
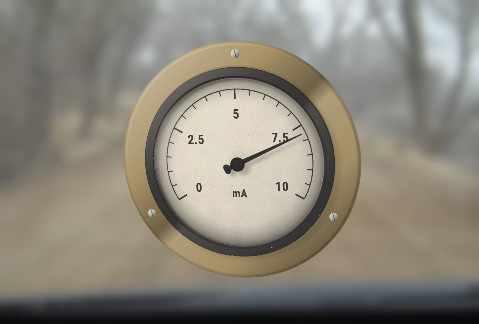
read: **7.75** mA
